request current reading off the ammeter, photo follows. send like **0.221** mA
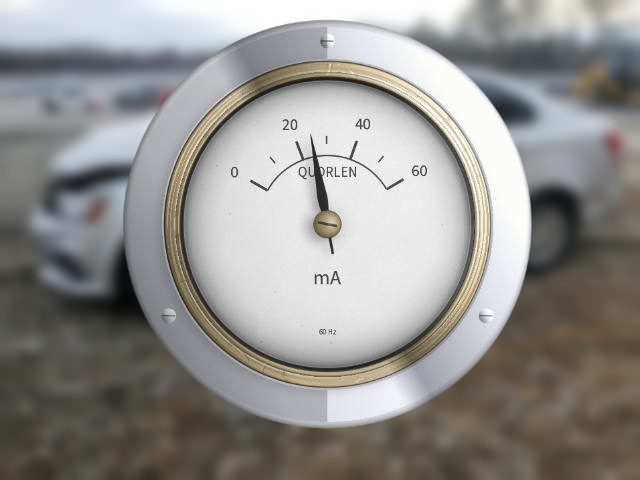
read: **25** mA
